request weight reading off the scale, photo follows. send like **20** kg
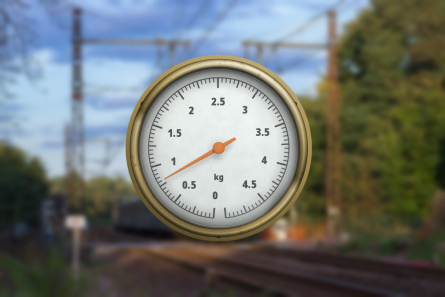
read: **0.8** kg
